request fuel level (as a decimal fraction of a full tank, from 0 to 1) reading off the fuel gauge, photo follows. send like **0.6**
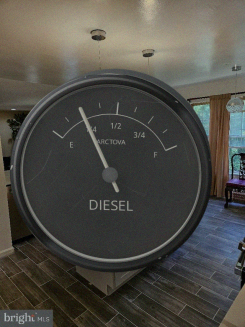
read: **0.25**
